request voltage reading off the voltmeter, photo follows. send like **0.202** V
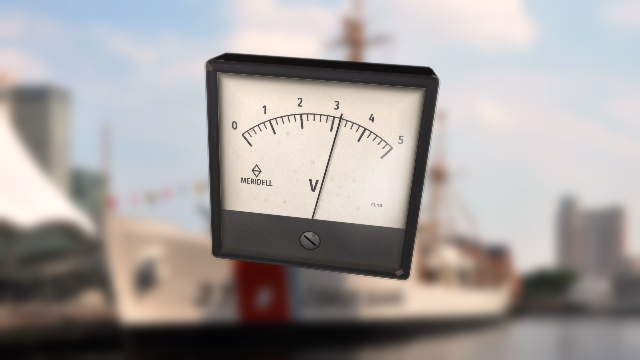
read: **3.2** V
